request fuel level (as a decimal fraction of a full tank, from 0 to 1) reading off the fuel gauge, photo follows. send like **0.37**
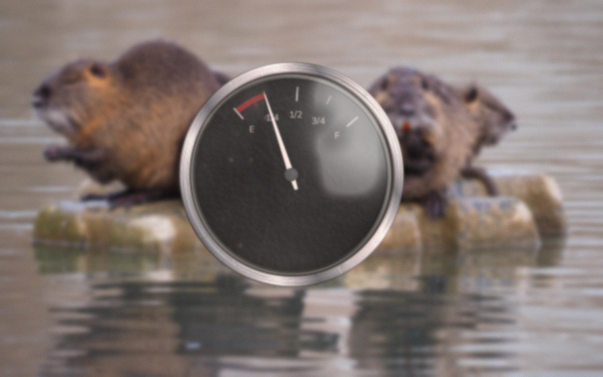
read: **0.25**
